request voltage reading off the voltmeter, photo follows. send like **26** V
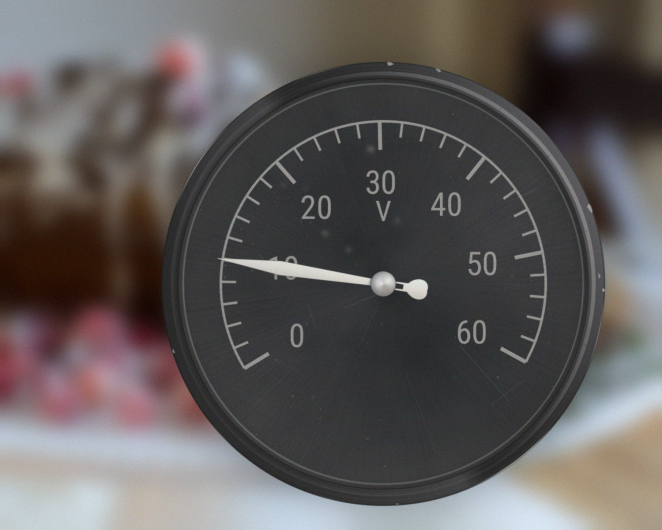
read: **10** V
